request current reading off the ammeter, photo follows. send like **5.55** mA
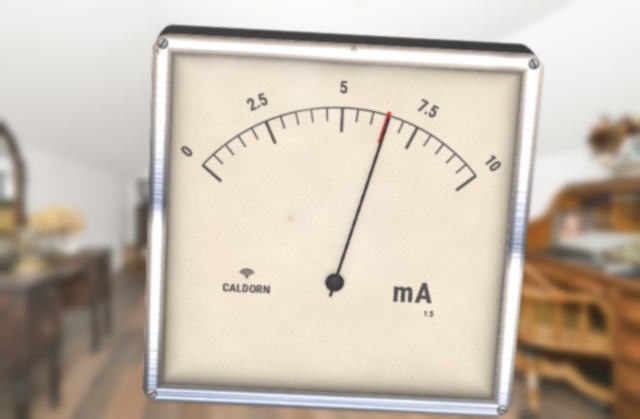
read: **6.5** mA
